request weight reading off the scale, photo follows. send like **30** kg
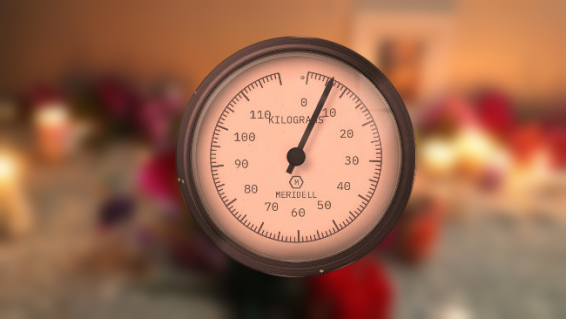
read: **6** kg
